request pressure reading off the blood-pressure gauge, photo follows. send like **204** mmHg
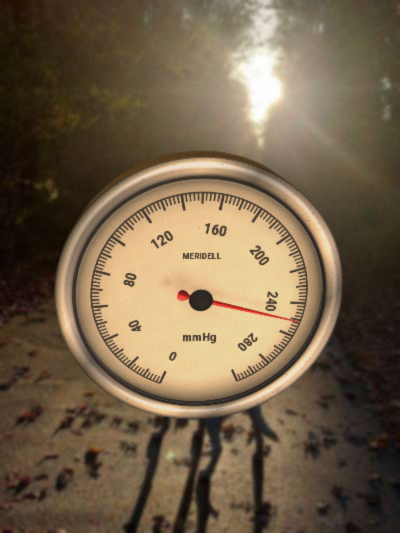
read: **250** mmHg
